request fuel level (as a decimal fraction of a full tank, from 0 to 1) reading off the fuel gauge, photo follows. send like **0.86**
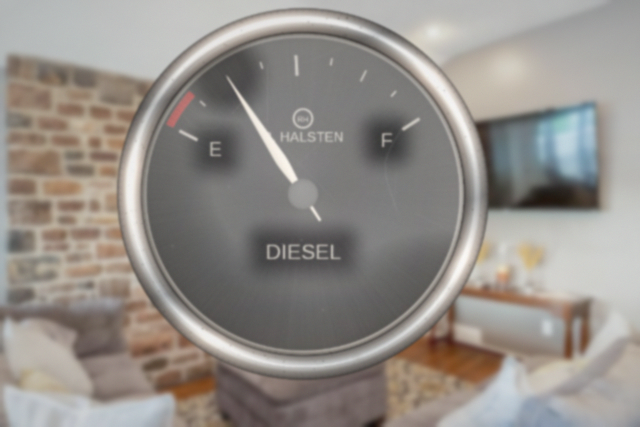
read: **0.25**
